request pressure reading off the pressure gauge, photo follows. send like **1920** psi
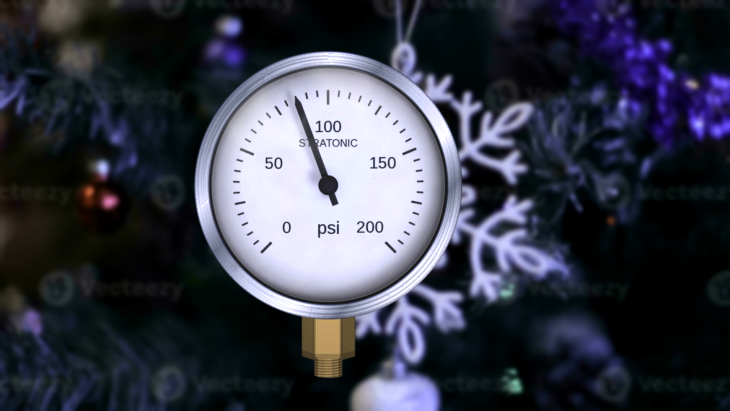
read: **85** psi
